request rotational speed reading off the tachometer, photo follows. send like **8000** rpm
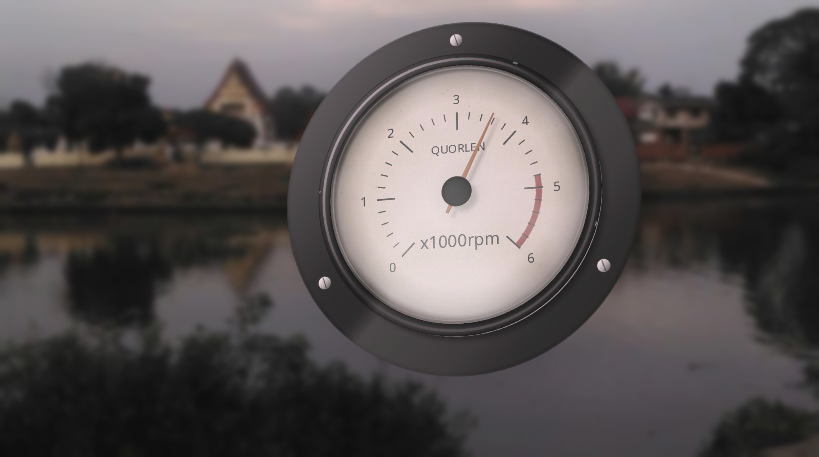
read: **3600** rpm
